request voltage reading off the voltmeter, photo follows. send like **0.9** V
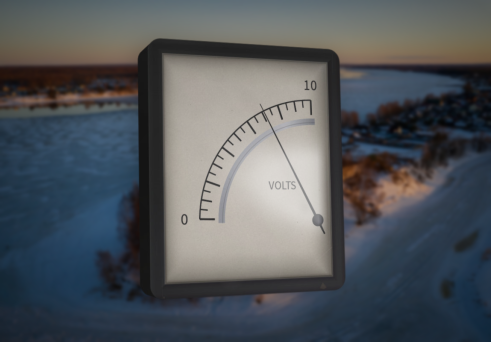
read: **7** V
